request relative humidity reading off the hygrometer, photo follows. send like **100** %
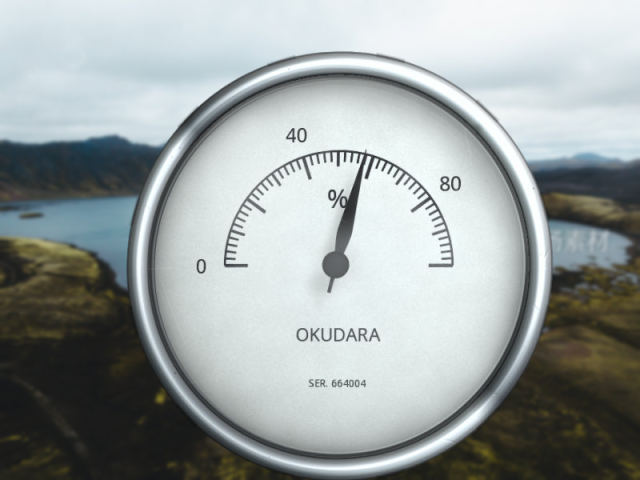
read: **58** %
